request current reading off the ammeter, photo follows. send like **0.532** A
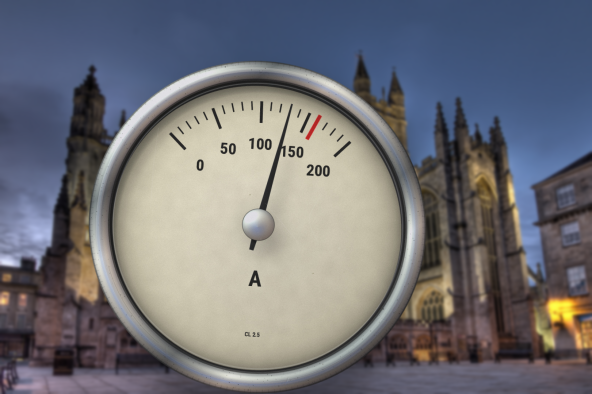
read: **130** A
